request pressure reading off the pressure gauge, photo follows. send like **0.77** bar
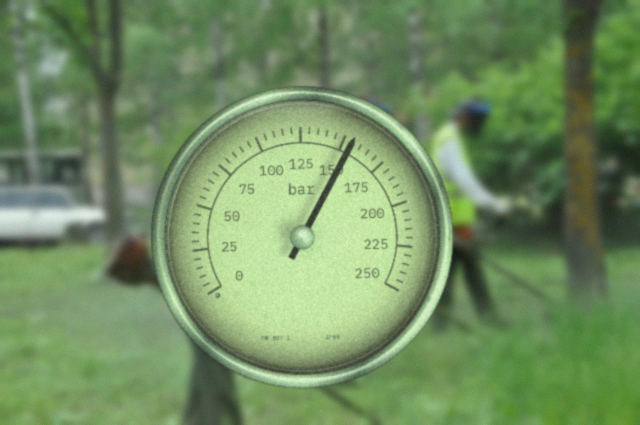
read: **155** bar
